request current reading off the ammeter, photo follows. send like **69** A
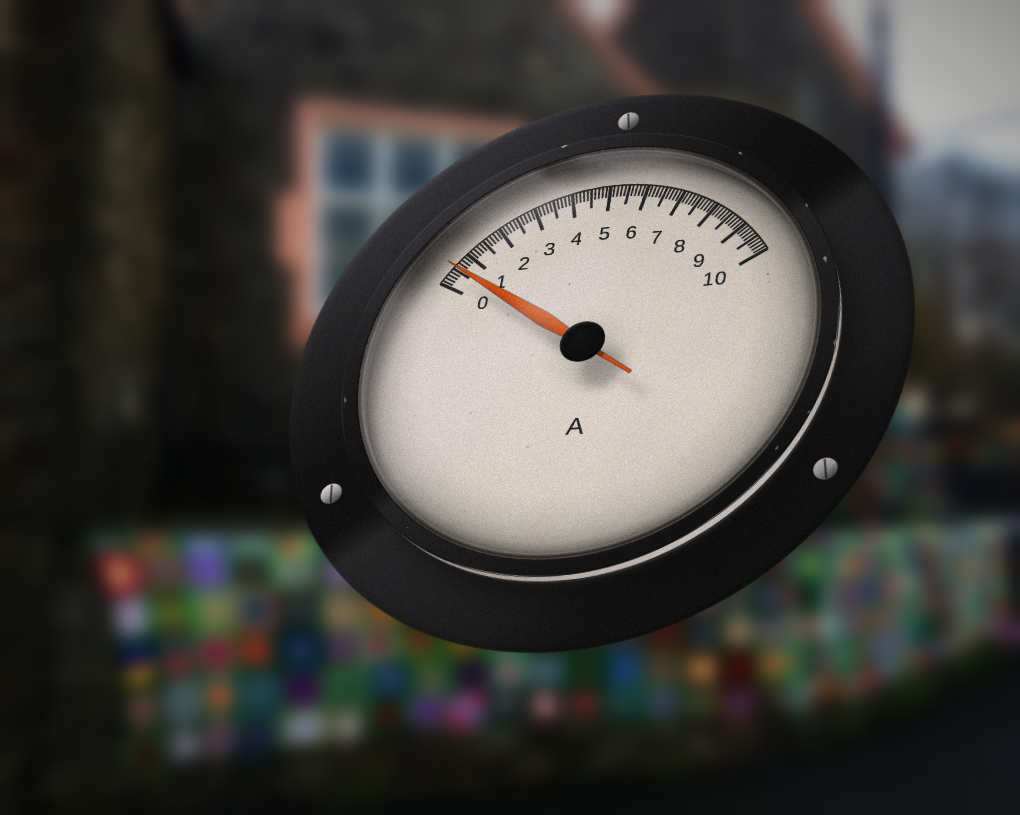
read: **0.5** A
